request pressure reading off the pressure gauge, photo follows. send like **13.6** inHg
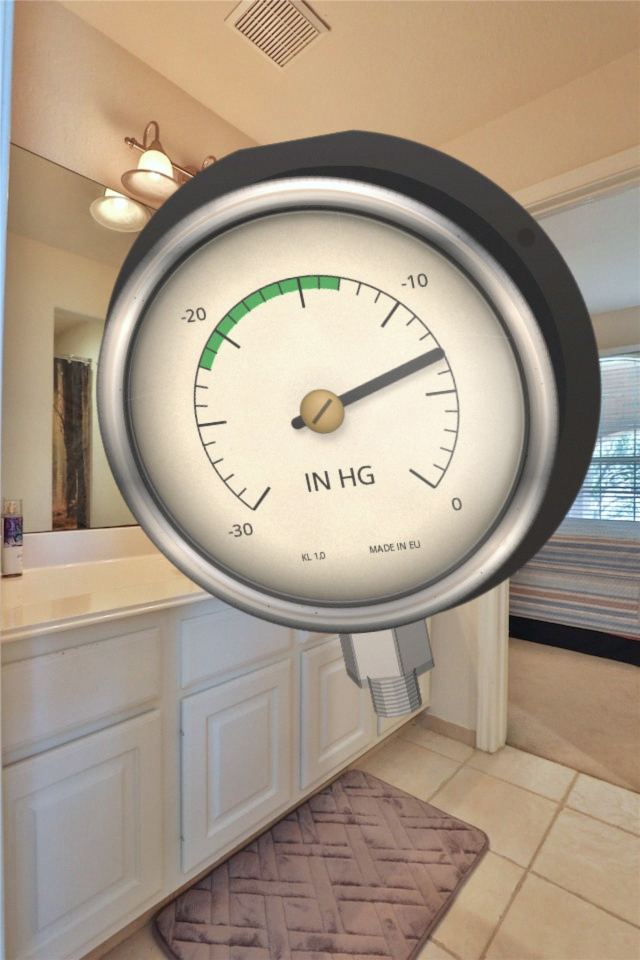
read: **-7** inHg
